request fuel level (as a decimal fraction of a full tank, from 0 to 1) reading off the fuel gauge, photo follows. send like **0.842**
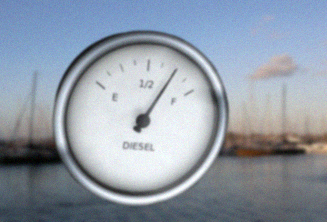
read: **0.75**
